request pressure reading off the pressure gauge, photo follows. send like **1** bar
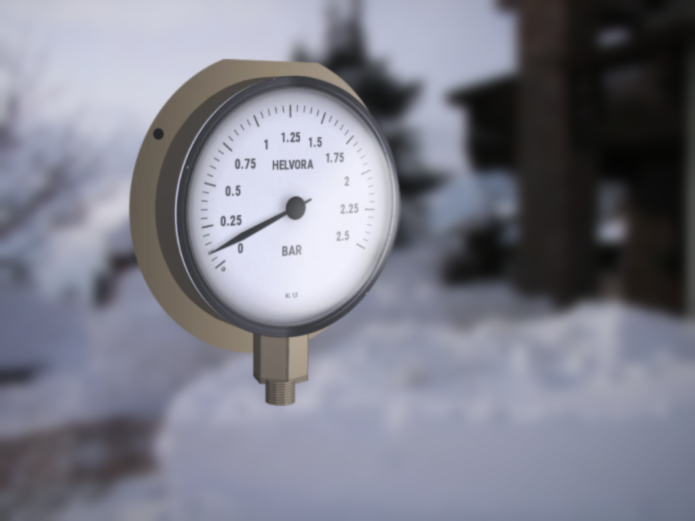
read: **0.1** bar
